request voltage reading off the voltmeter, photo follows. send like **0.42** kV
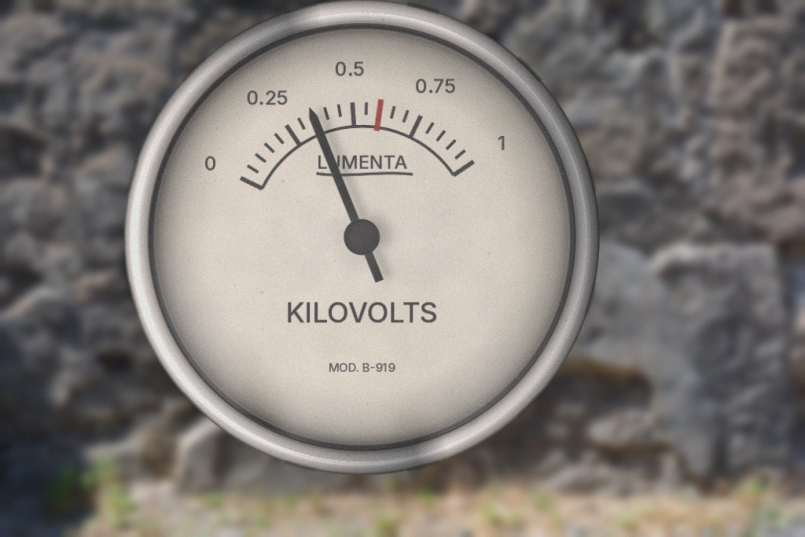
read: **0.35** kV
